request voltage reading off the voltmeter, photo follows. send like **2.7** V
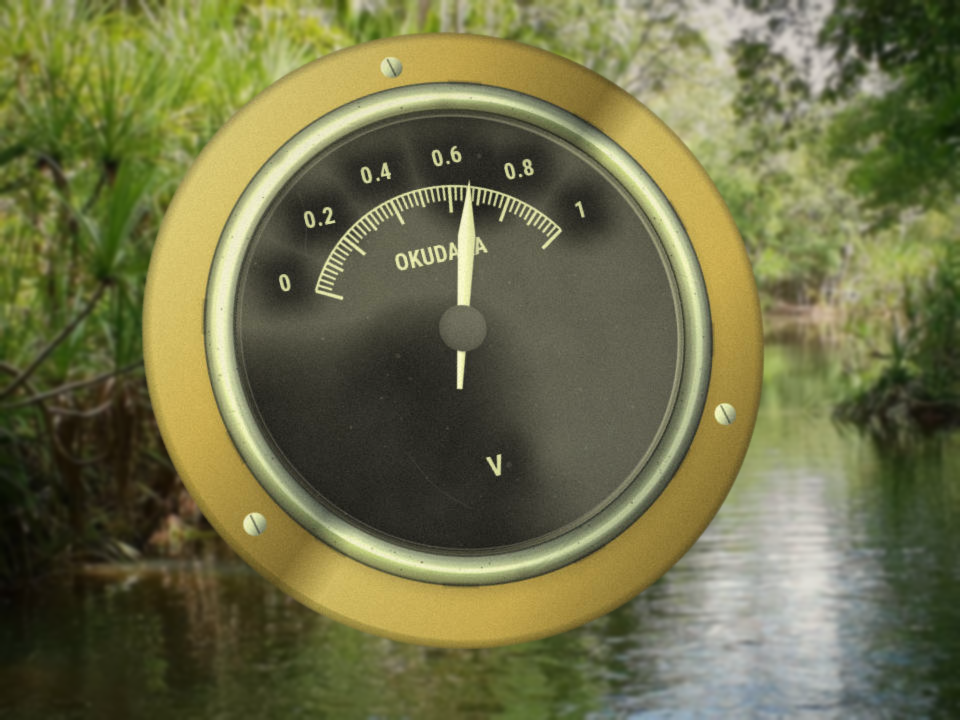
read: **0.66** V
